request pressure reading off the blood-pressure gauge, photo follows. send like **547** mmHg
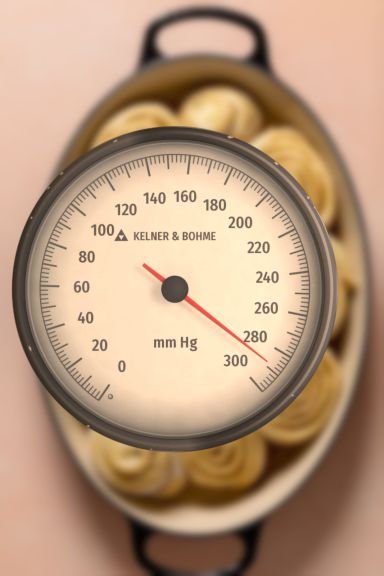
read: **288** mmHg
